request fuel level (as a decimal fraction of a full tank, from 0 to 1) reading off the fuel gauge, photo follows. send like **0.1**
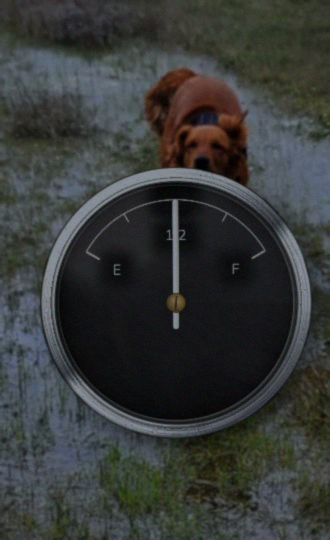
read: **0.5**
